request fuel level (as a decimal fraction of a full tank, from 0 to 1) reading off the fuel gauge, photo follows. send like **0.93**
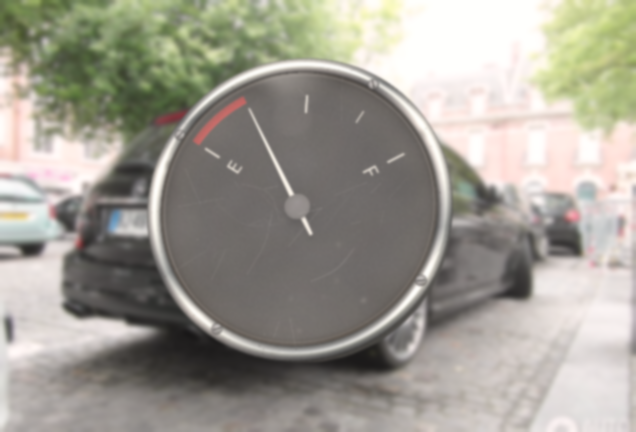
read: **0.25**
